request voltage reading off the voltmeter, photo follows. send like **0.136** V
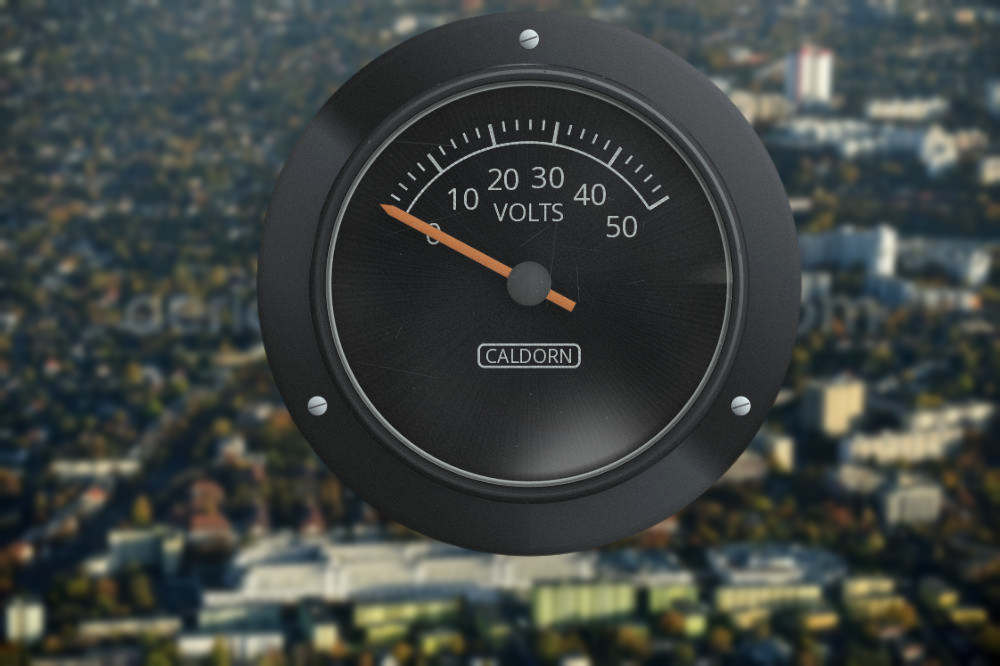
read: **0** V
